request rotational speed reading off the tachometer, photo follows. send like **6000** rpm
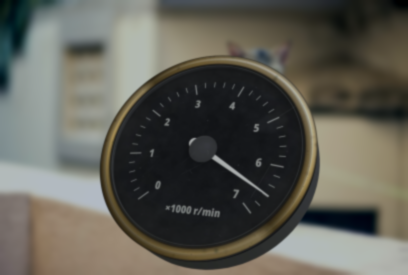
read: **6600** rpm
